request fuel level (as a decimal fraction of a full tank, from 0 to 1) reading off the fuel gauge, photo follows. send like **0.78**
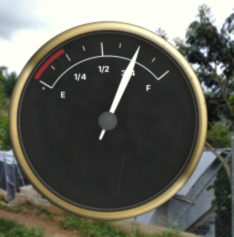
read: **0.75**
